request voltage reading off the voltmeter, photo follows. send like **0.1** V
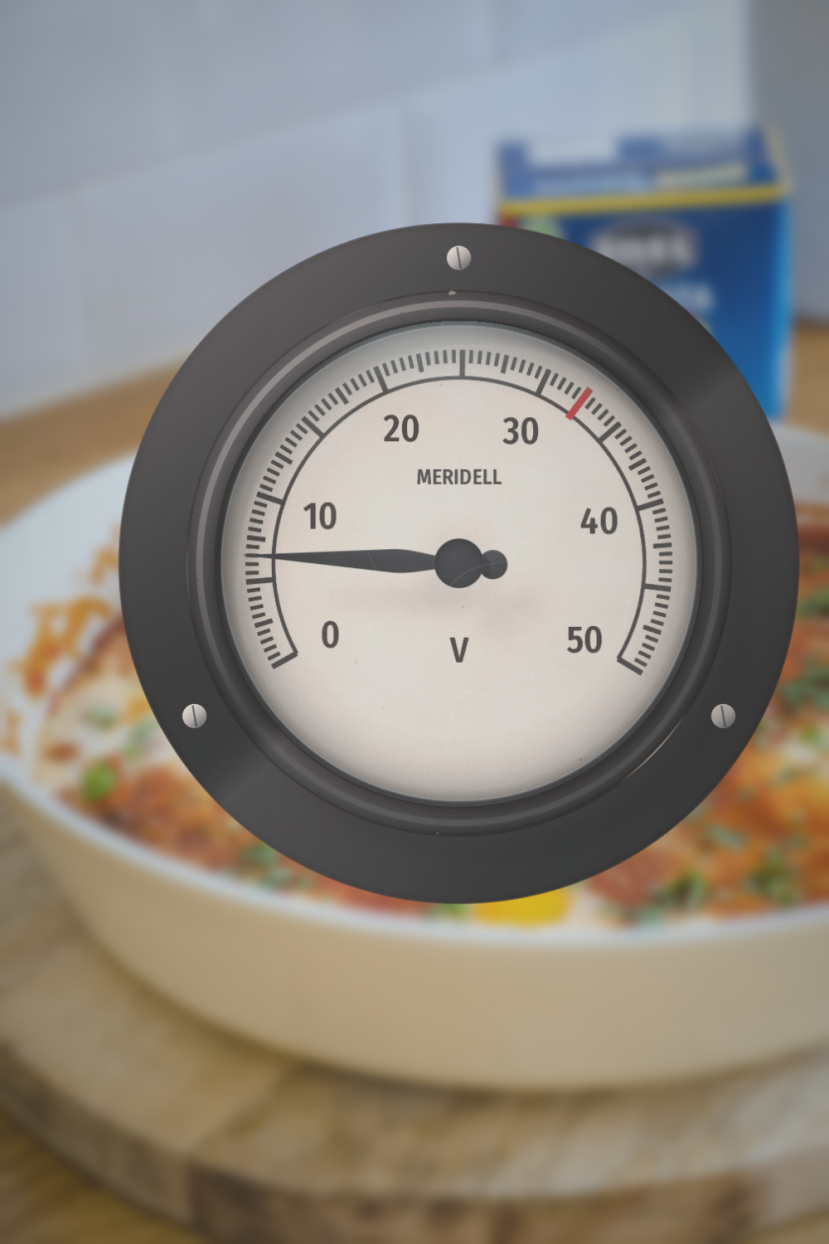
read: **6.5** V
